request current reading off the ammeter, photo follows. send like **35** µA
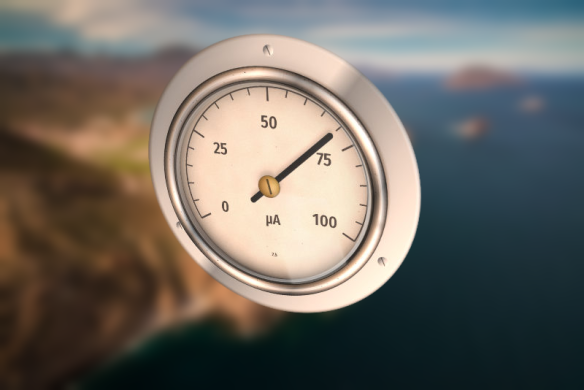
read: **70** µA
